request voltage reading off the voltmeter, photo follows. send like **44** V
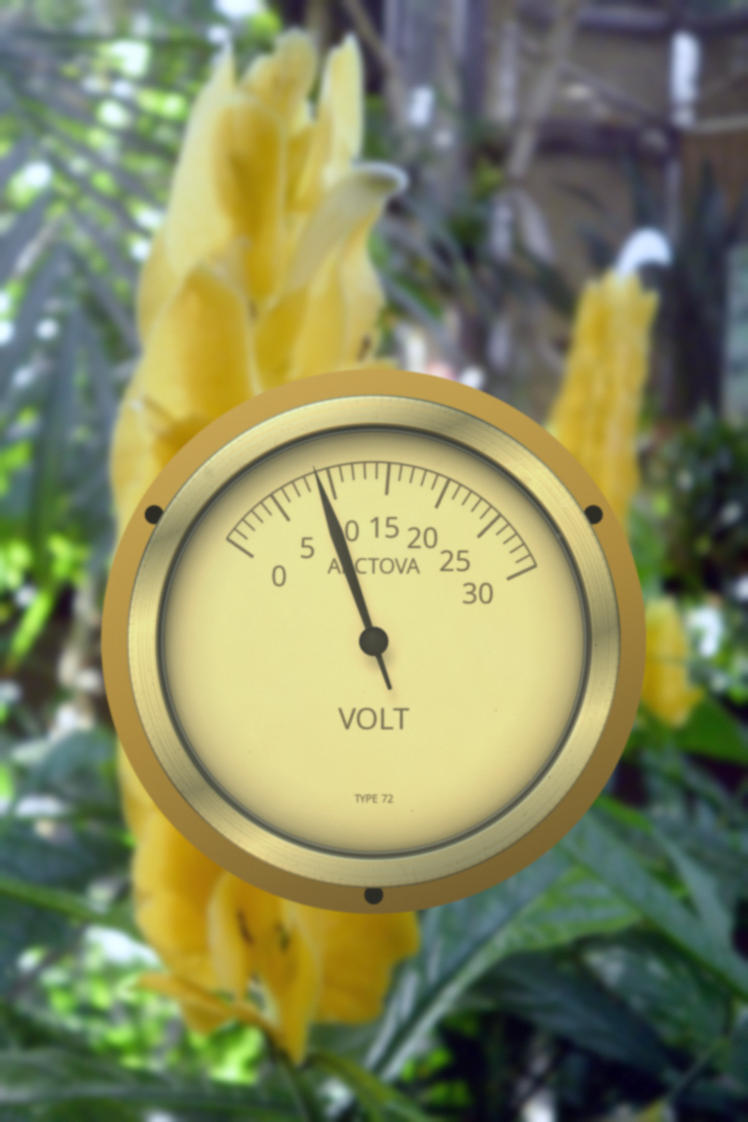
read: **9** V
